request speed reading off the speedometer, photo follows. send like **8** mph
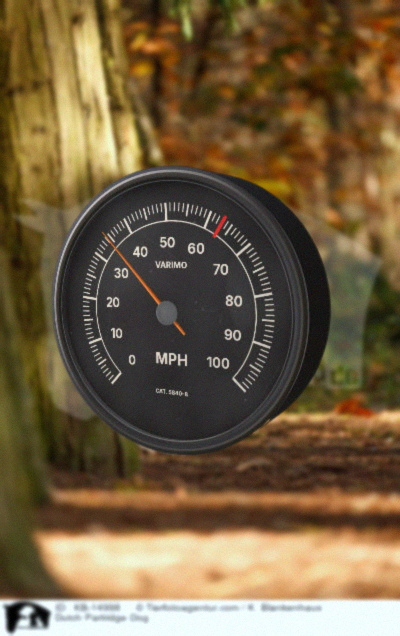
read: **35** mph
